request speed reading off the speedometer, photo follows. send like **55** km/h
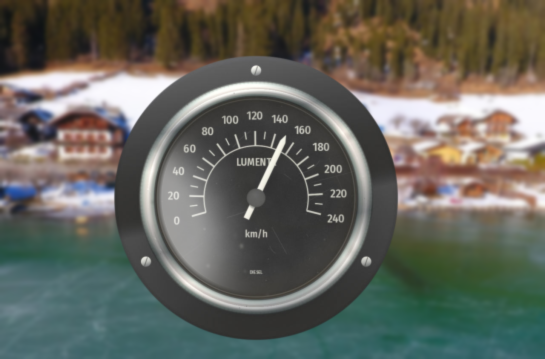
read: **150** km/h
